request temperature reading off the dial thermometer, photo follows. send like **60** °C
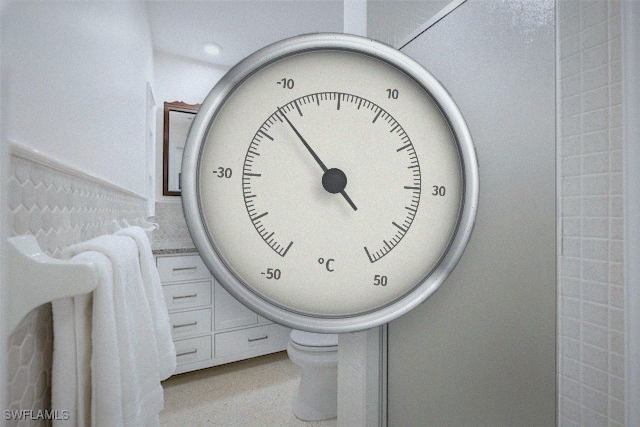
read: **-14** °C
